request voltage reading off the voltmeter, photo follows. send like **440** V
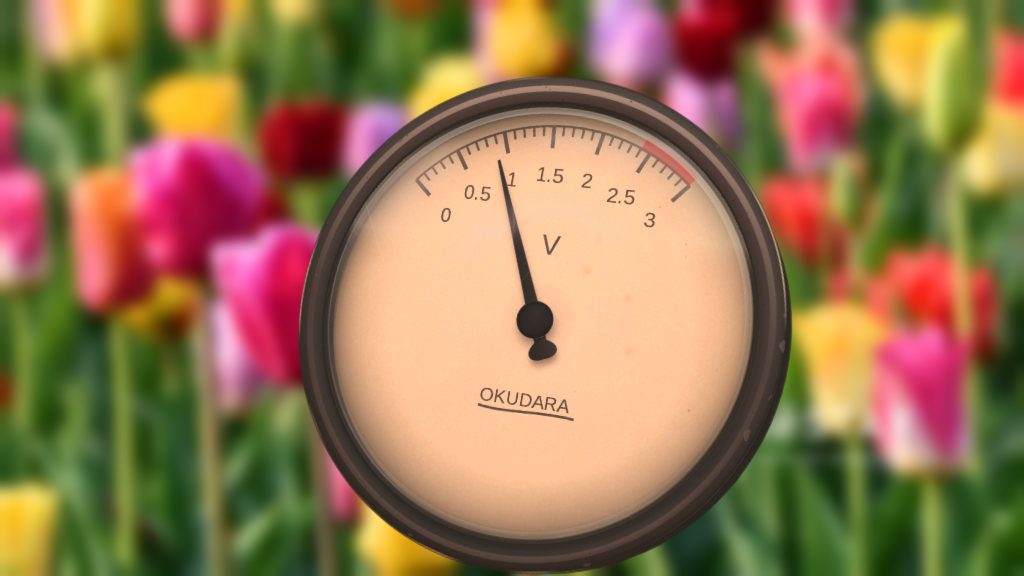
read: **0.9** V
